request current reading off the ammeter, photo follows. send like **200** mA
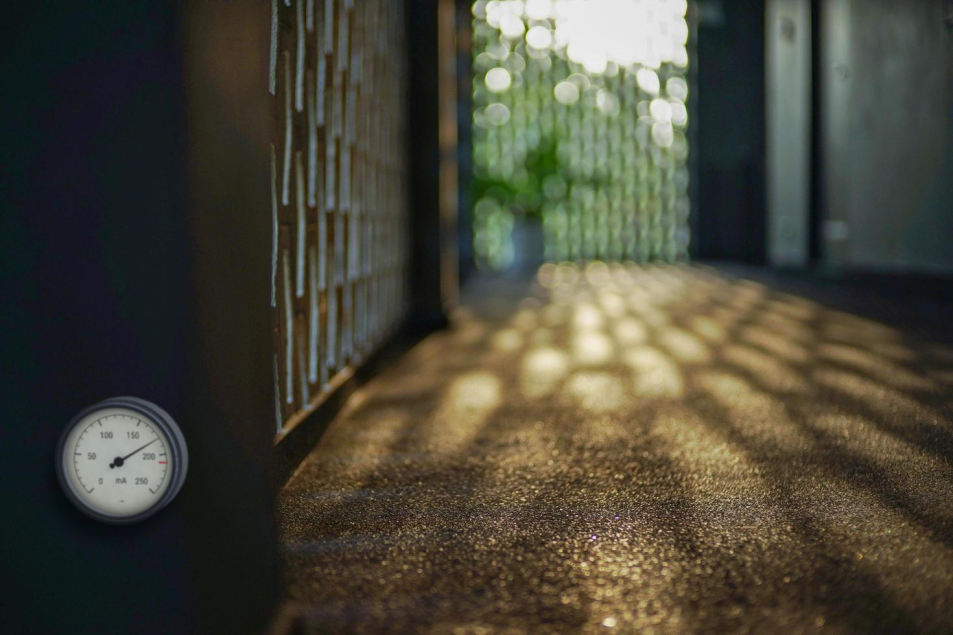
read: **180** mA
